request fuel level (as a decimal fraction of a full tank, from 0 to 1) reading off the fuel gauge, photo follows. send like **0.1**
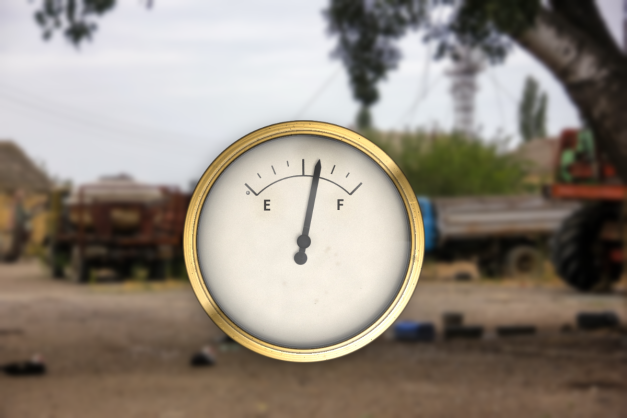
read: **0.625**
